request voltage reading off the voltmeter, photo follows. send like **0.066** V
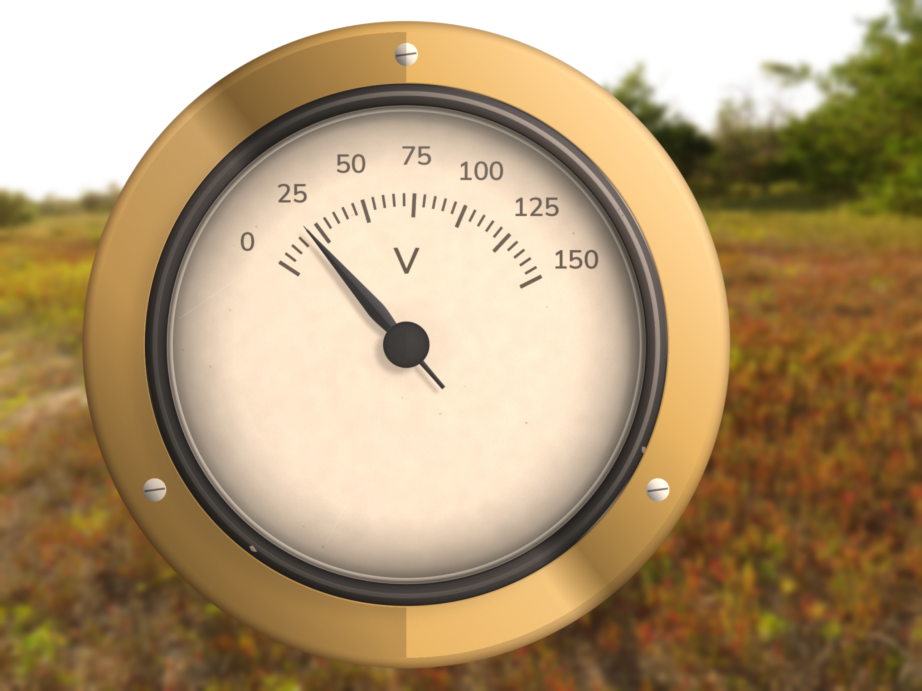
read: **20** V
